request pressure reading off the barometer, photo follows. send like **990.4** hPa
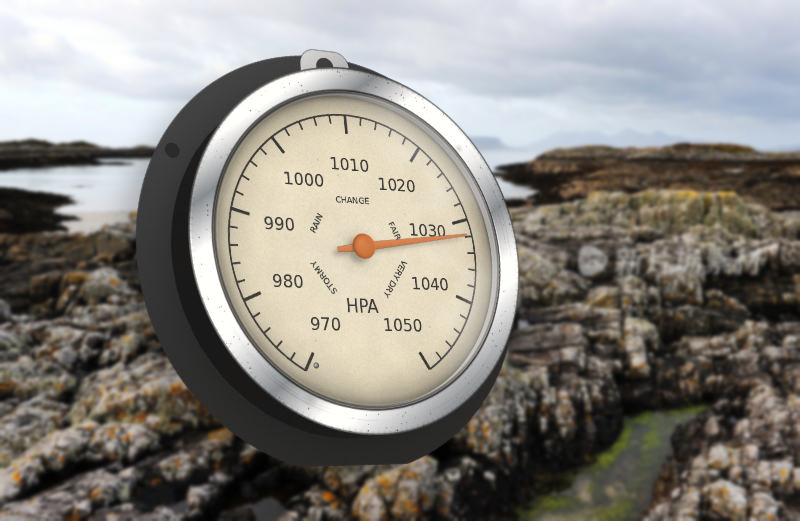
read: **1032** hPa
